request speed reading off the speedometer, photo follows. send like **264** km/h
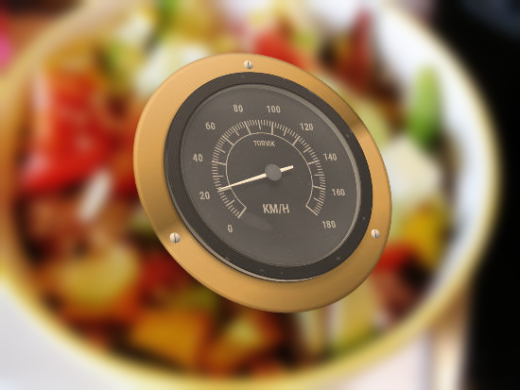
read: **20** km/h
